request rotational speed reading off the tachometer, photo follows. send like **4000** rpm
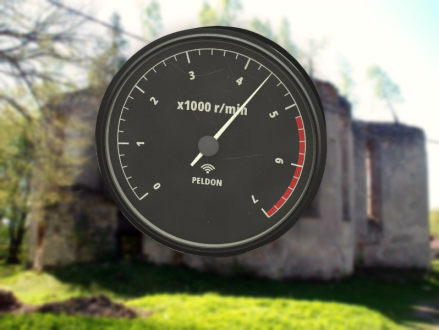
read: **4400** rpm
